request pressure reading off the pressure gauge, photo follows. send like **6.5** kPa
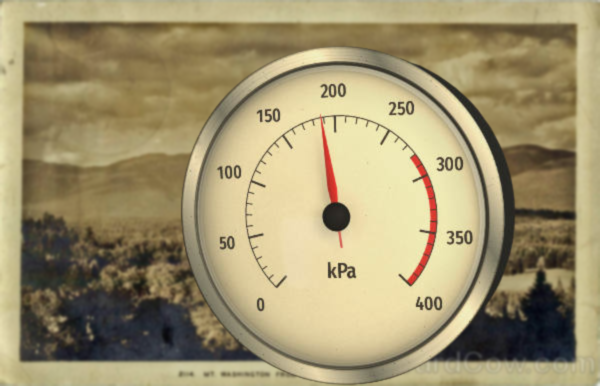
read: **190** kPa
